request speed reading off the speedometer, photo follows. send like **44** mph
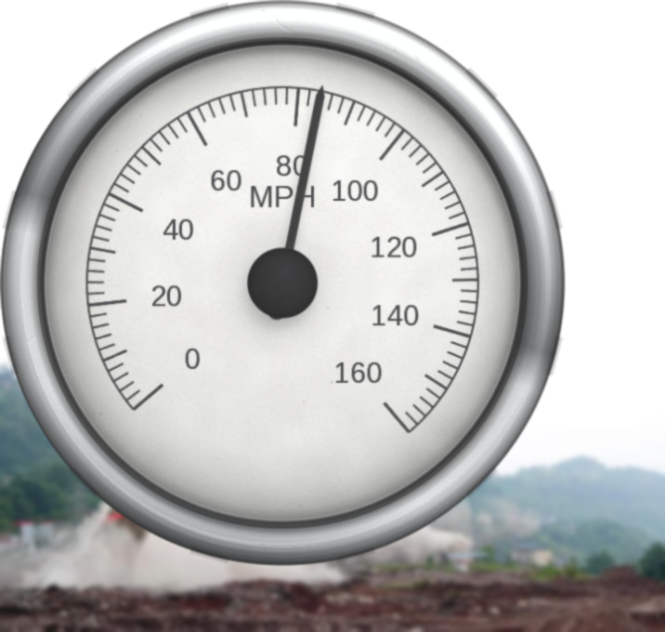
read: **84** mph
